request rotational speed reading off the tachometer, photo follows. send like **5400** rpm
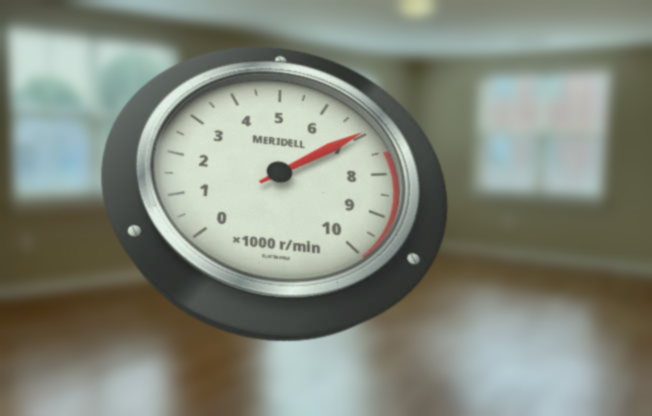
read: **7000** rpm
